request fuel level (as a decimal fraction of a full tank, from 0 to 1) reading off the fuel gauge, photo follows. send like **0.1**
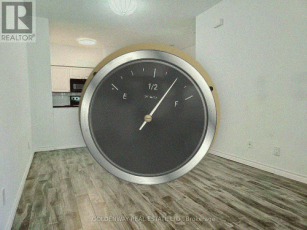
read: **0.75**
